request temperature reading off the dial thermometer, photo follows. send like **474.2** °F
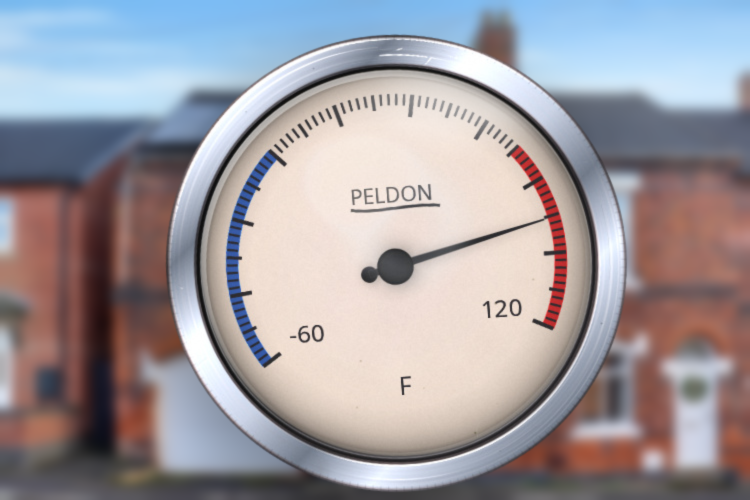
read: **90** °F
